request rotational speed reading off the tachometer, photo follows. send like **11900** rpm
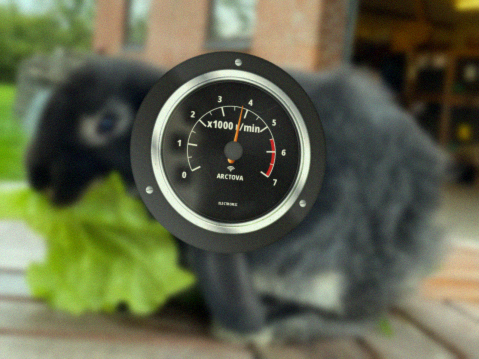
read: **3750** rpm
